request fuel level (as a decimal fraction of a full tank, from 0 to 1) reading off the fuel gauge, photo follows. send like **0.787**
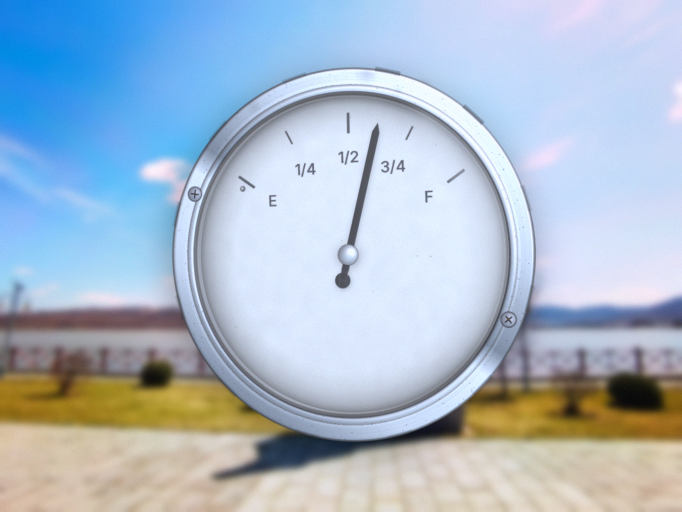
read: **0.625**
